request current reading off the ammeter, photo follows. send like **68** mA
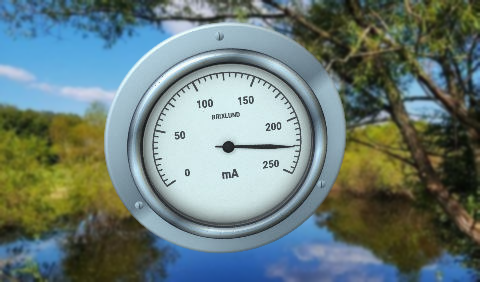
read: **225** mA
